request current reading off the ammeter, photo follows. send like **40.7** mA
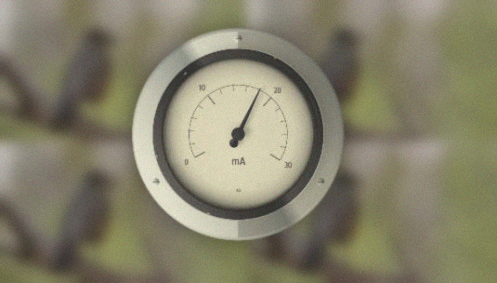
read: **18** mA
